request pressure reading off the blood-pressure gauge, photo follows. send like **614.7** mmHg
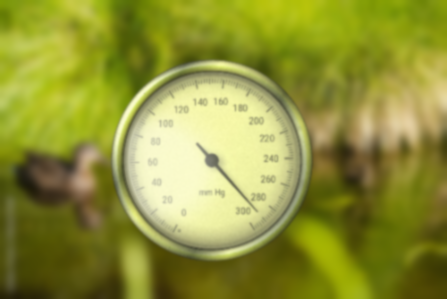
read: **290** mmHg
